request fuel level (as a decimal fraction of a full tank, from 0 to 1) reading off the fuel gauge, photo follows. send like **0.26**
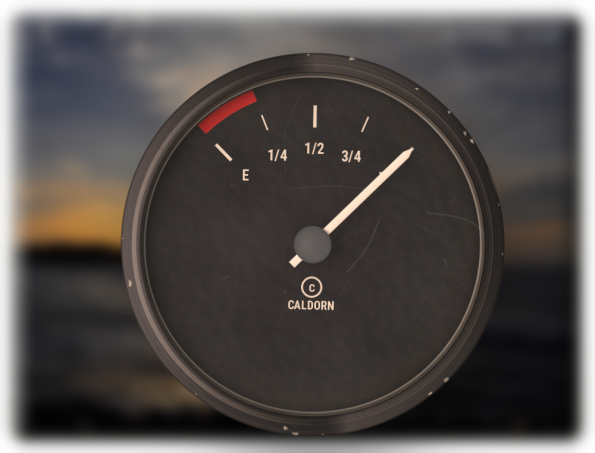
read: **1**
